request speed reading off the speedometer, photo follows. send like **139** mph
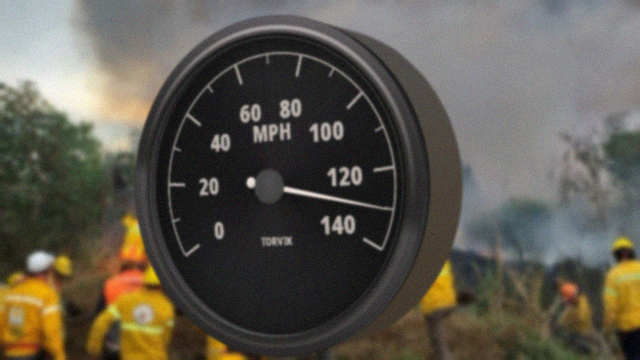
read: **130** mph
